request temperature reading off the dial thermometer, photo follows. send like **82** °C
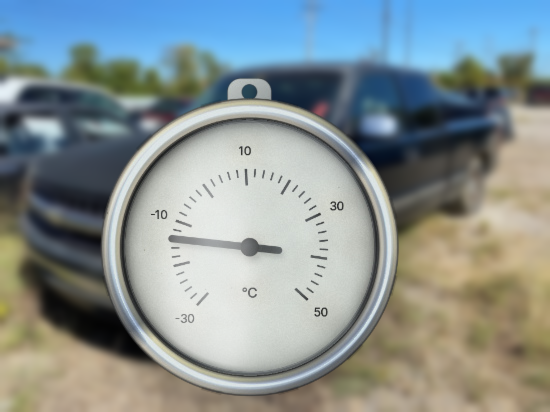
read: **-14** °C
